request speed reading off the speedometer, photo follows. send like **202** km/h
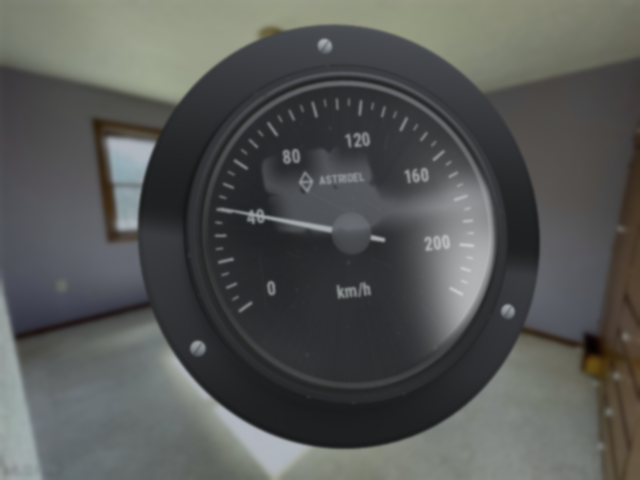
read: **40** km/h
